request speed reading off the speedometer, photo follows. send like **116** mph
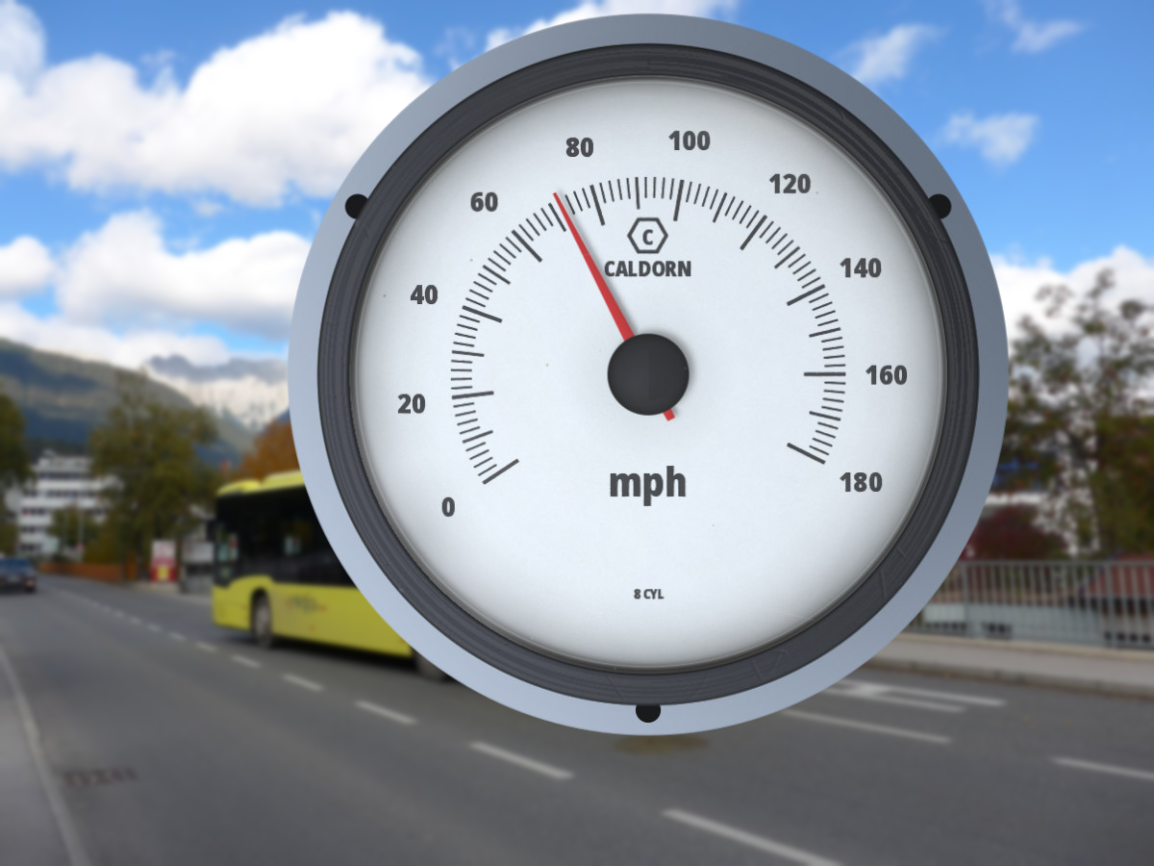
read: **72** mph
